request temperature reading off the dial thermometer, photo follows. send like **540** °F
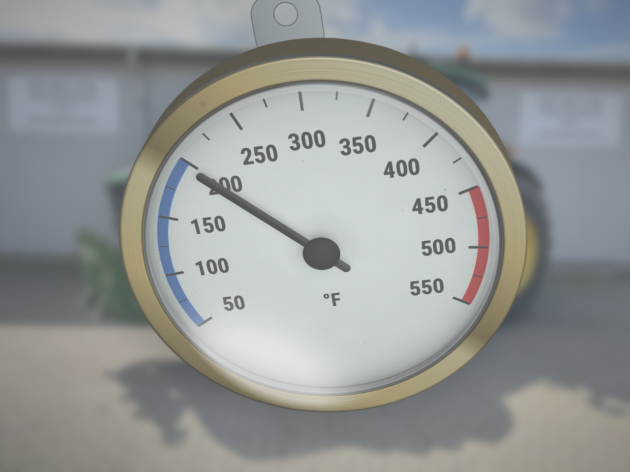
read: **200** °F
